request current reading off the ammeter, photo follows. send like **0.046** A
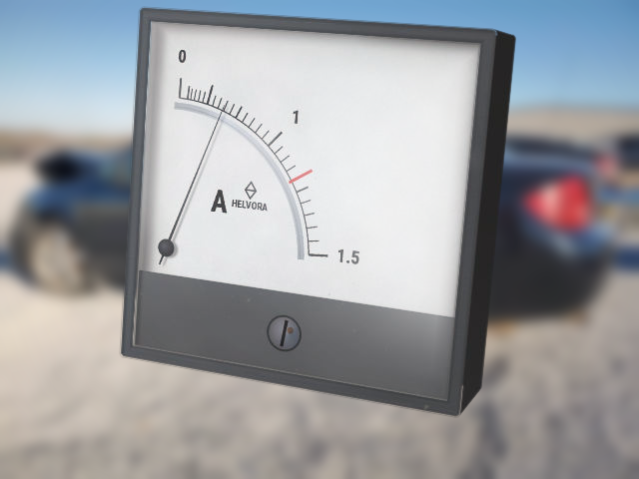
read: **0.65** A
